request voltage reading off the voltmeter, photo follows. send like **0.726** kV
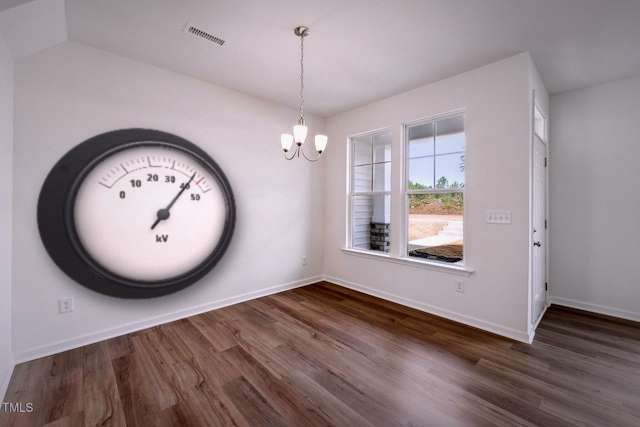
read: **40** kV
